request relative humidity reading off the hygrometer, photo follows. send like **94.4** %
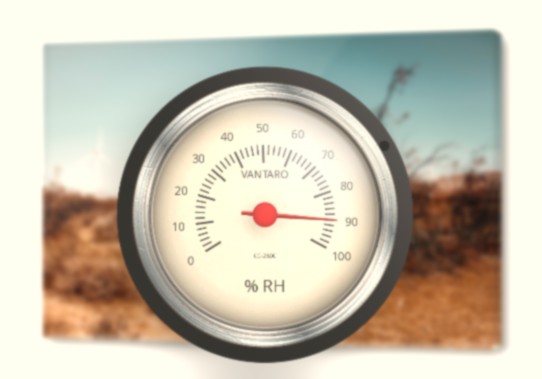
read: **90** %
